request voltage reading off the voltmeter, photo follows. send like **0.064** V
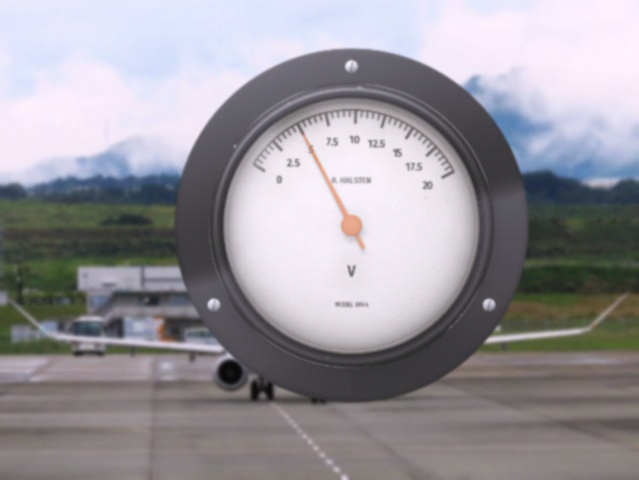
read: **5** V
